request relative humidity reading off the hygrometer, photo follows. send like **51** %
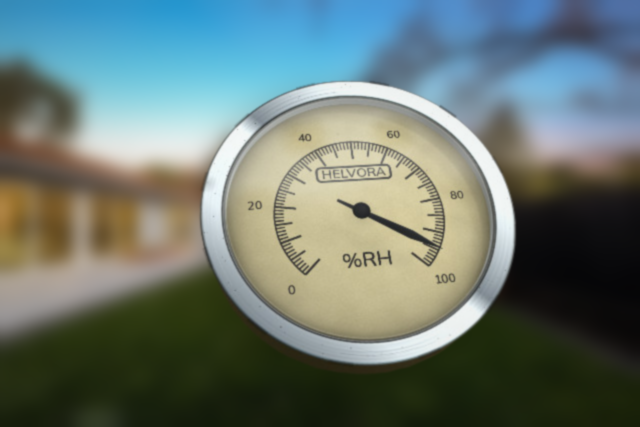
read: **95** %
